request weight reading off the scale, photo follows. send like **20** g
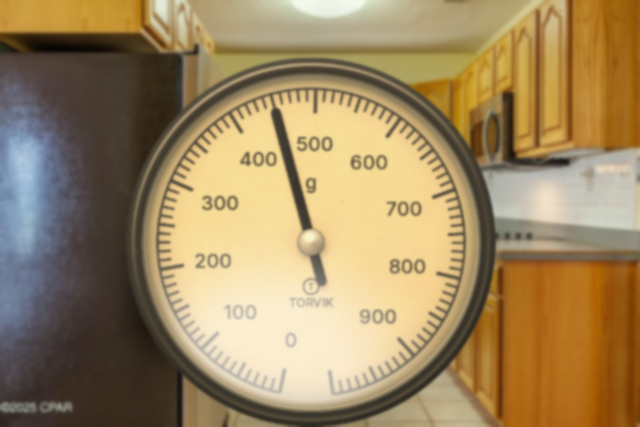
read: **450** g
